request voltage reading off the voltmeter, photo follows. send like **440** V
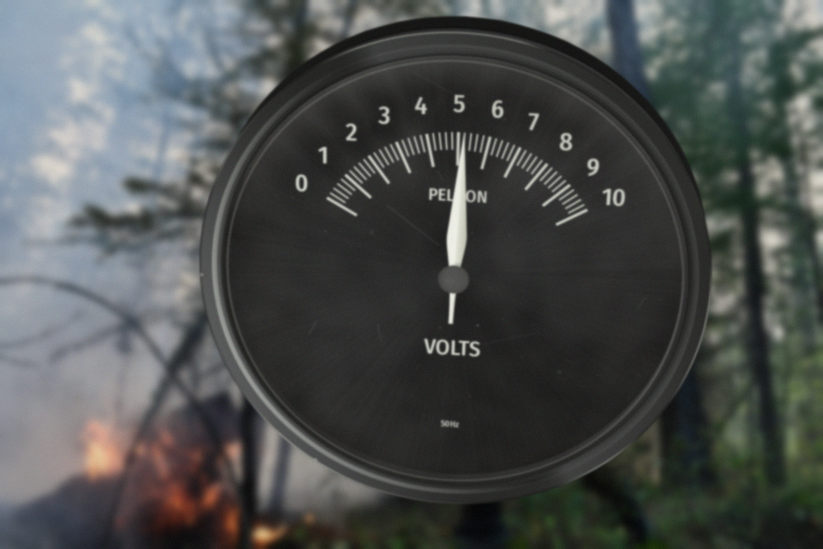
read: **5.2** V
